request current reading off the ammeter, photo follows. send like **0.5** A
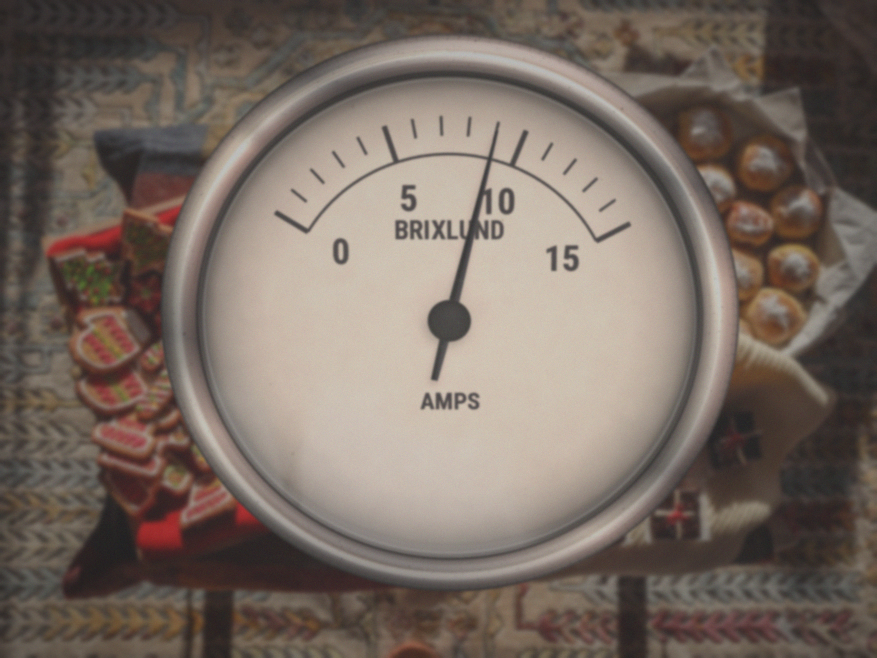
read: **9** A
